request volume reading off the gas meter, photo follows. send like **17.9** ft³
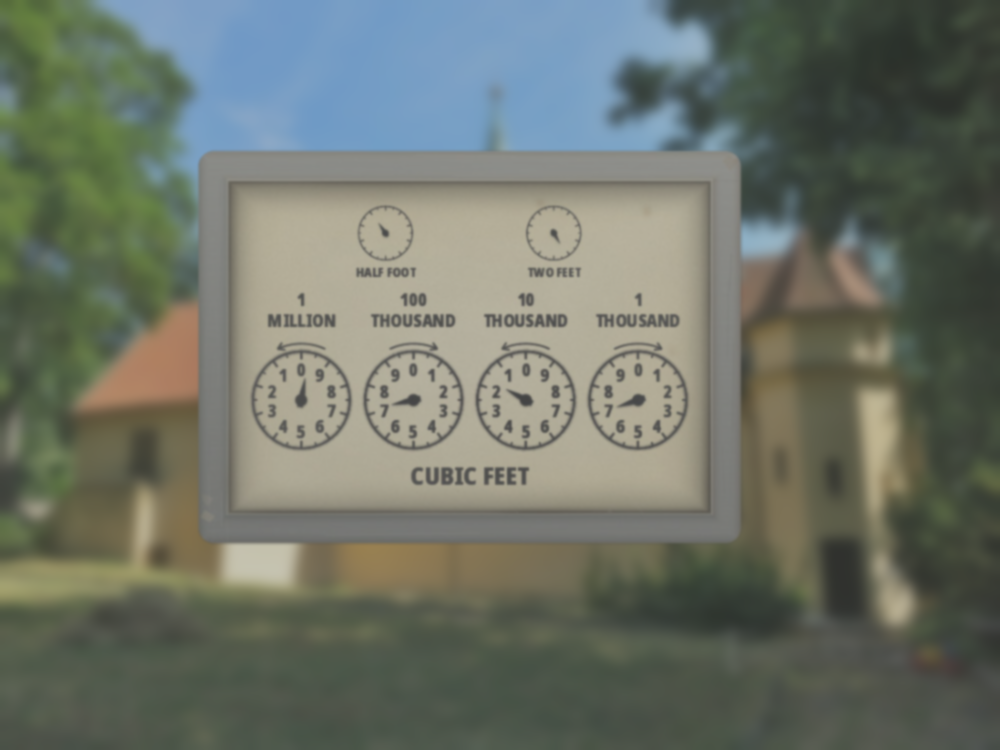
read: **971700** ft³
